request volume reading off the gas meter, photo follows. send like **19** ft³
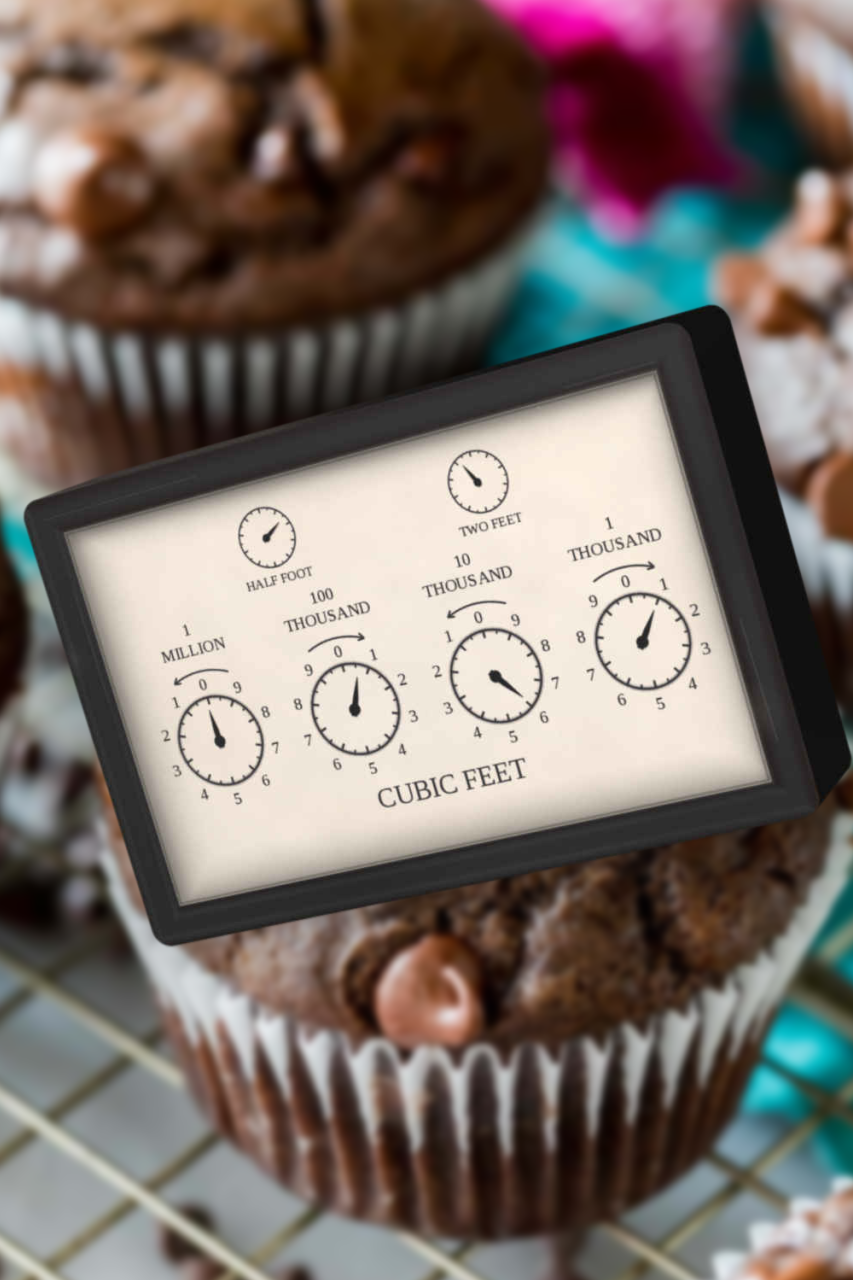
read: **6100** ft³
